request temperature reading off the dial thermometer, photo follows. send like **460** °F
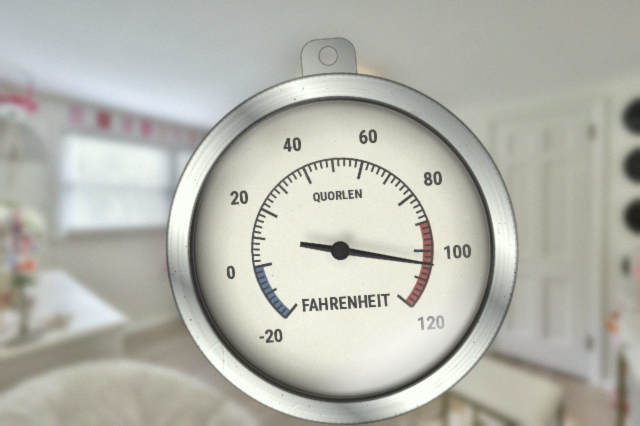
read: **104** °F
